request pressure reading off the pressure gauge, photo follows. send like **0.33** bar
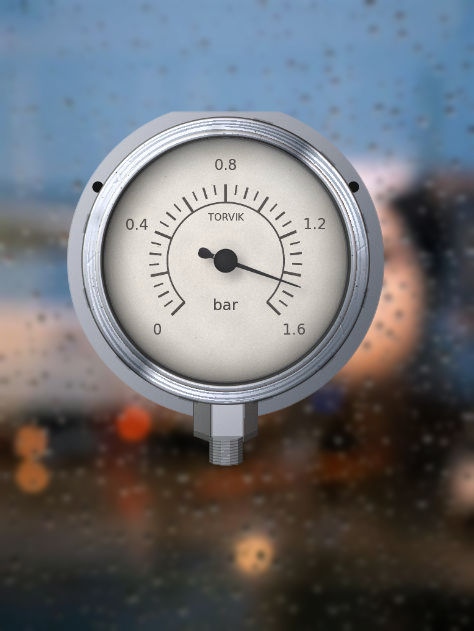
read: **1.45** bar
